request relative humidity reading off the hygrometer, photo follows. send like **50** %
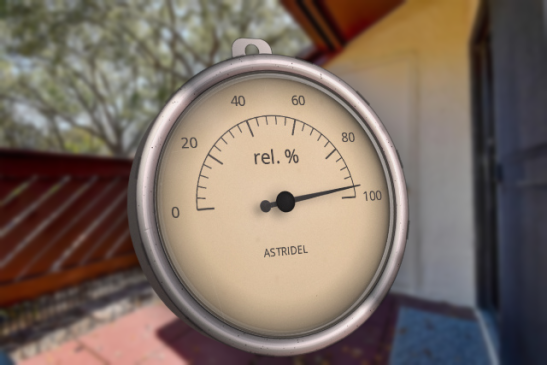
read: **96** %
